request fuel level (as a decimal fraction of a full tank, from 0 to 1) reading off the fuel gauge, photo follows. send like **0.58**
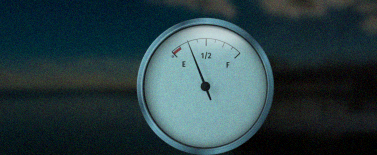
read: **0.25**
